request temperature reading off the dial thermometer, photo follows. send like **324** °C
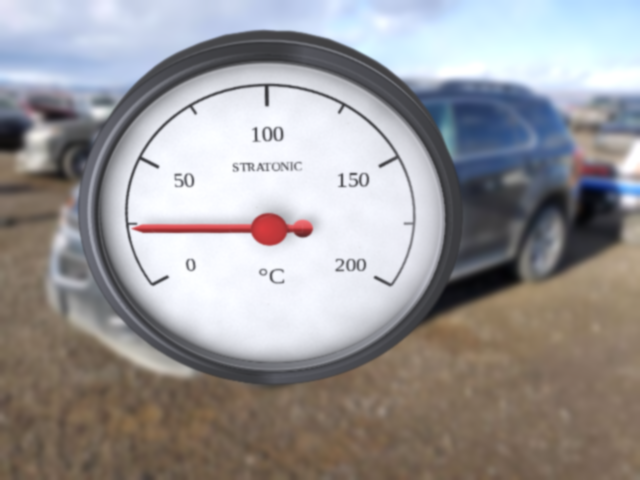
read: **25** °C
